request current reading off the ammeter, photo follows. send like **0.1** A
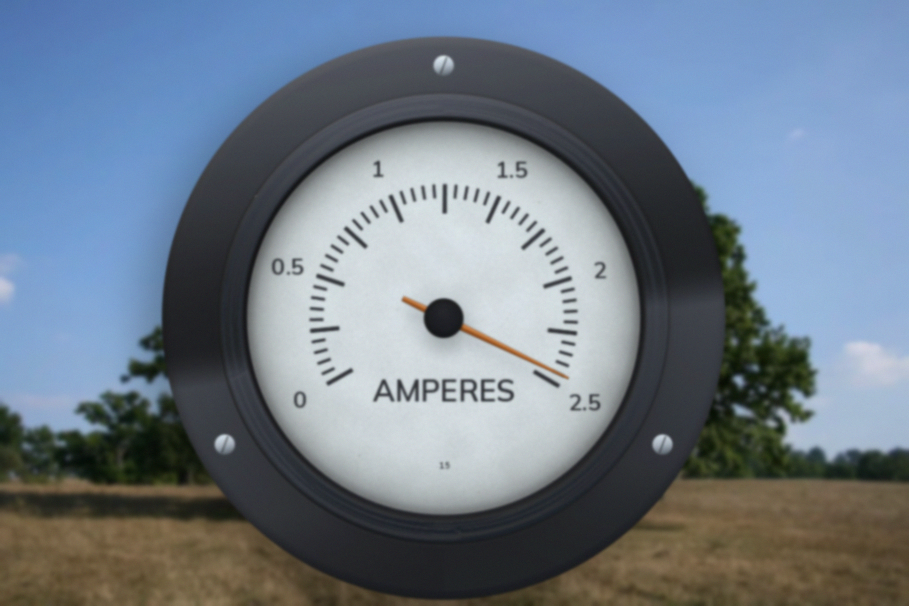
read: **2.45** A
